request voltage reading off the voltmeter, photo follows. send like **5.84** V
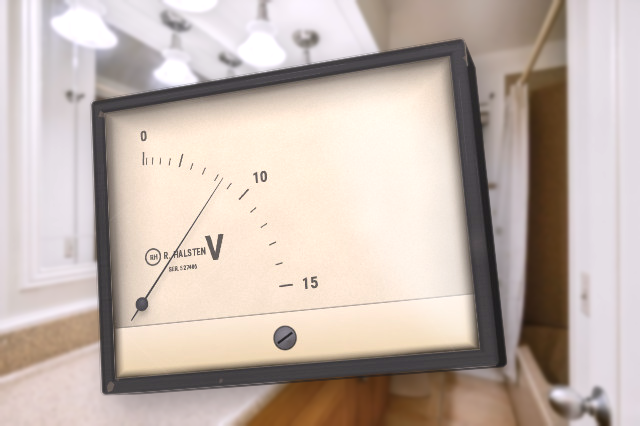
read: **8.5** V
